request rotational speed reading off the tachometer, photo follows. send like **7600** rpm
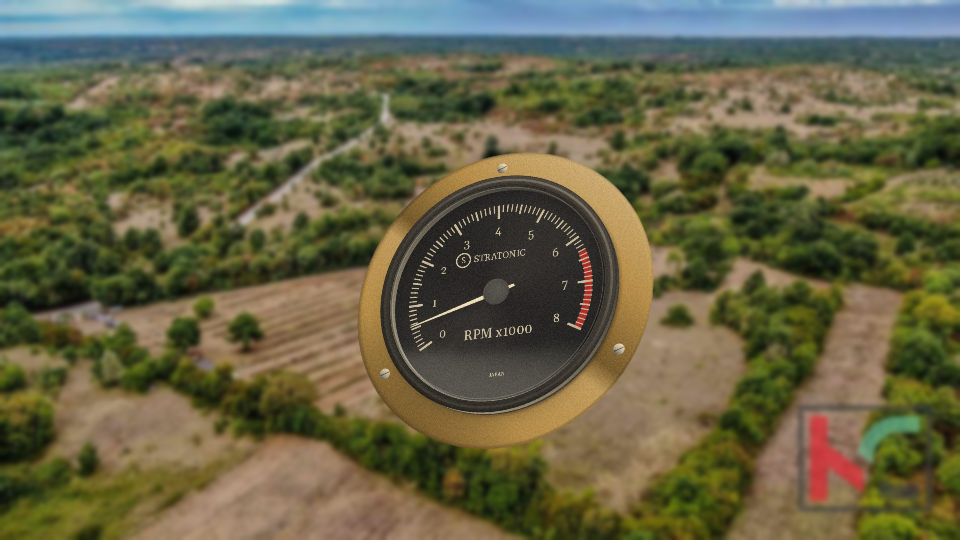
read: **500** rpm
